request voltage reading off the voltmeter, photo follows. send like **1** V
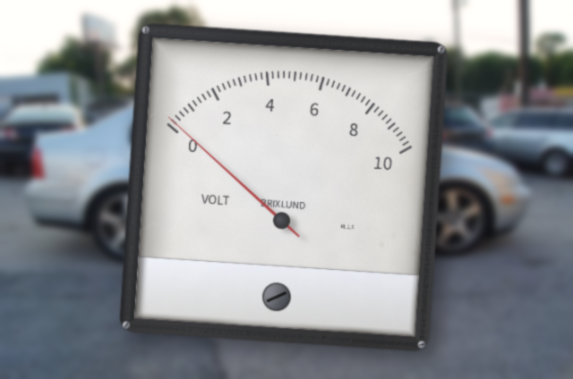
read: **0.2** V
